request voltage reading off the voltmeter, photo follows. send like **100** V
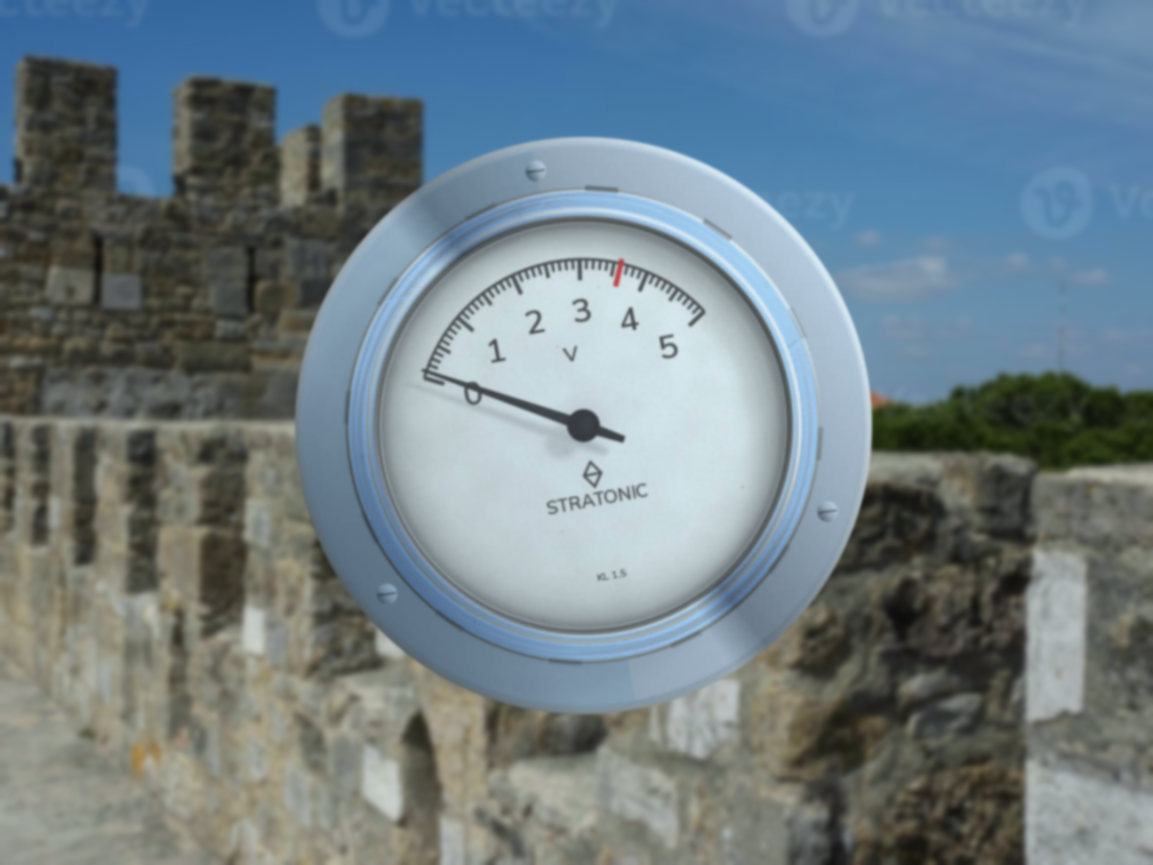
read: **0.1** V
